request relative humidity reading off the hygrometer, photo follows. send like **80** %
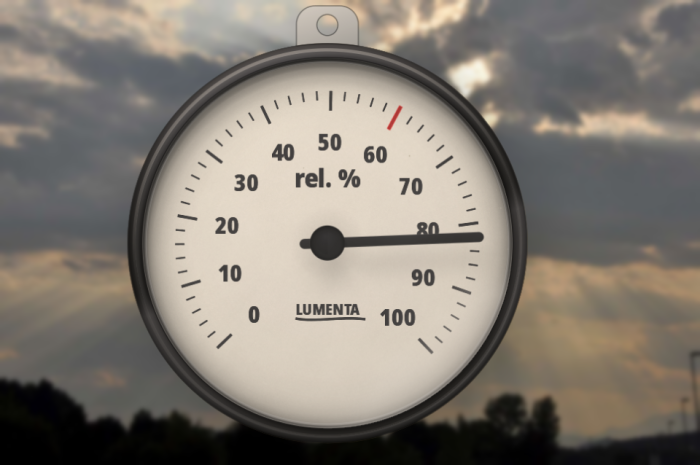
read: **82** %
